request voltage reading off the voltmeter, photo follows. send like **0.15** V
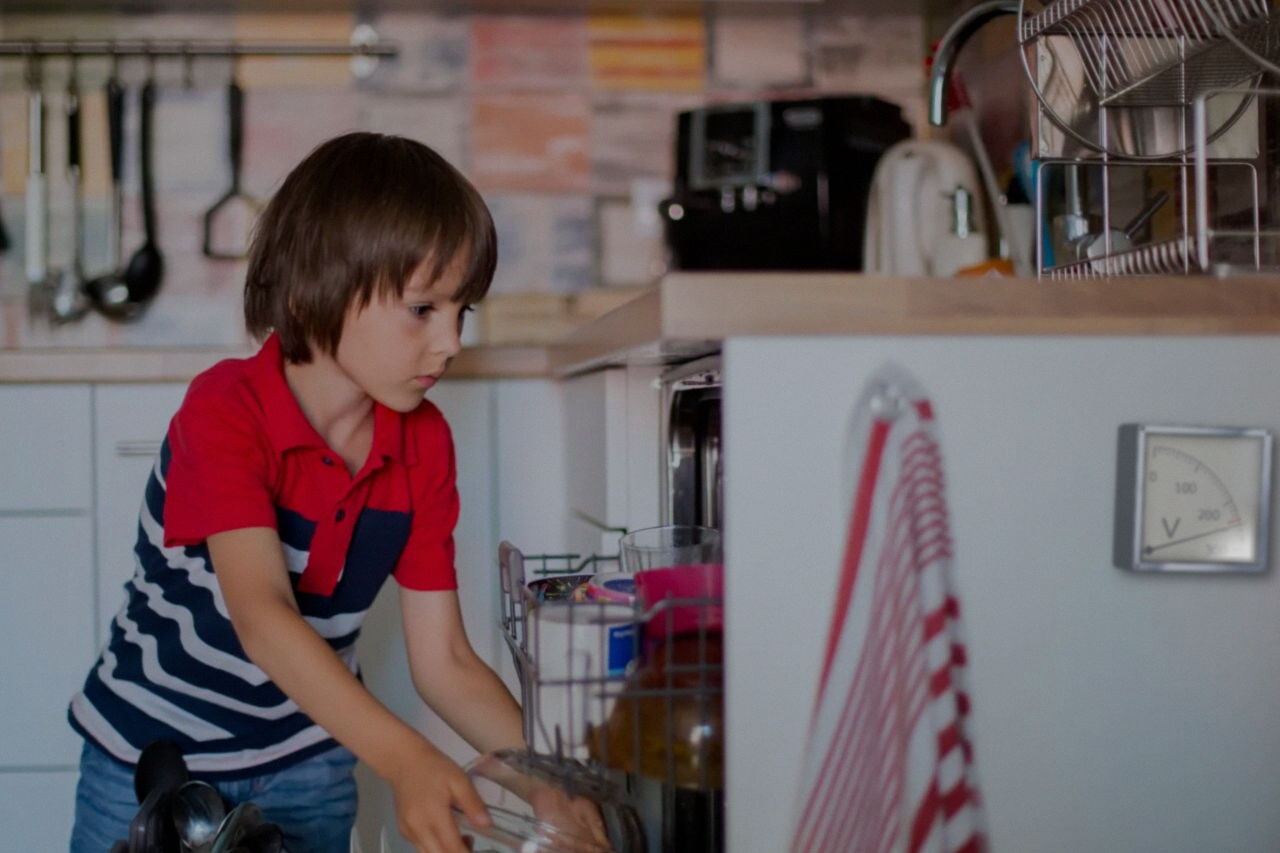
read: **250** V
